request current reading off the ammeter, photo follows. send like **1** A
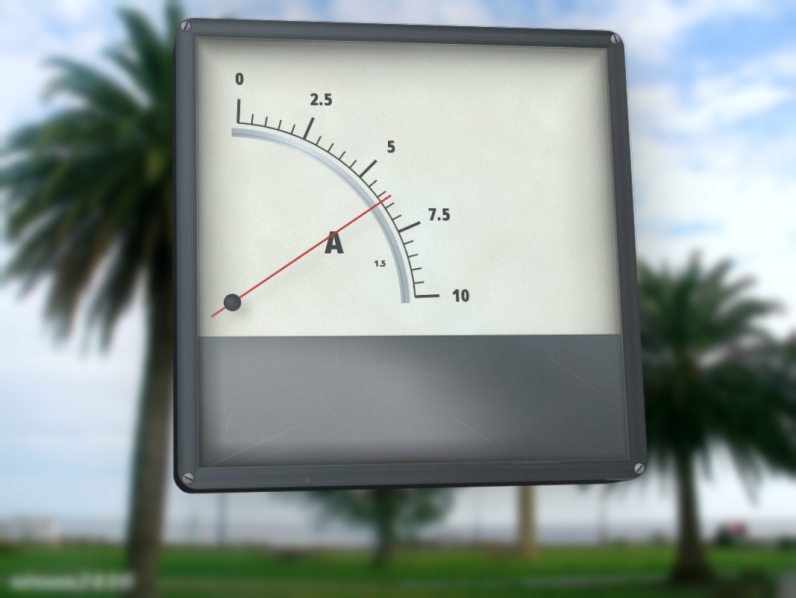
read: **6.25** A
